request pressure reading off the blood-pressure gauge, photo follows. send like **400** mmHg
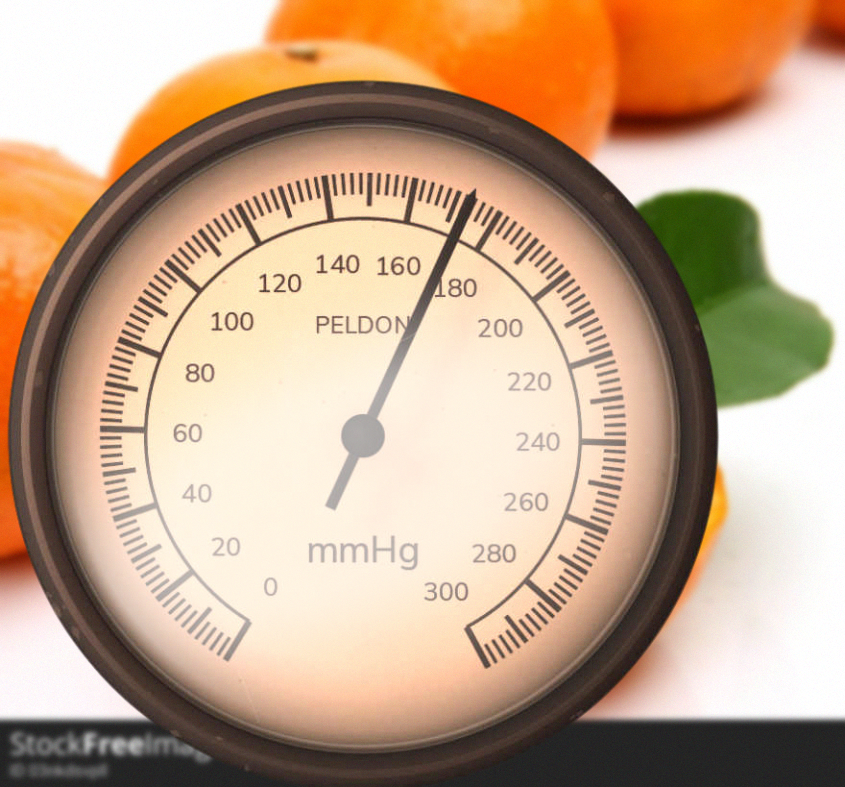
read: **173** mmHg
